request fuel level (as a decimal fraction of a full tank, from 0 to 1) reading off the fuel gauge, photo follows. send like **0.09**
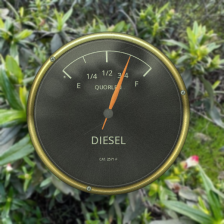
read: **0.75**
